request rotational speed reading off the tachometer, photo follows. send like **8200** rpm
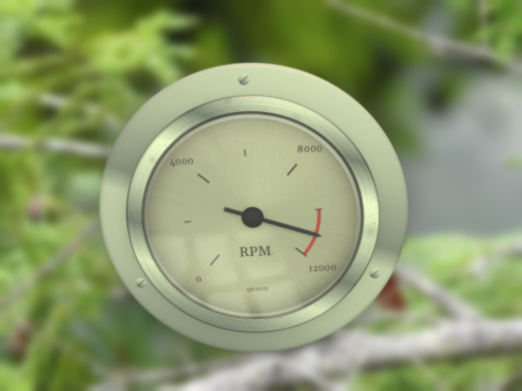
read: **11000** rpm
